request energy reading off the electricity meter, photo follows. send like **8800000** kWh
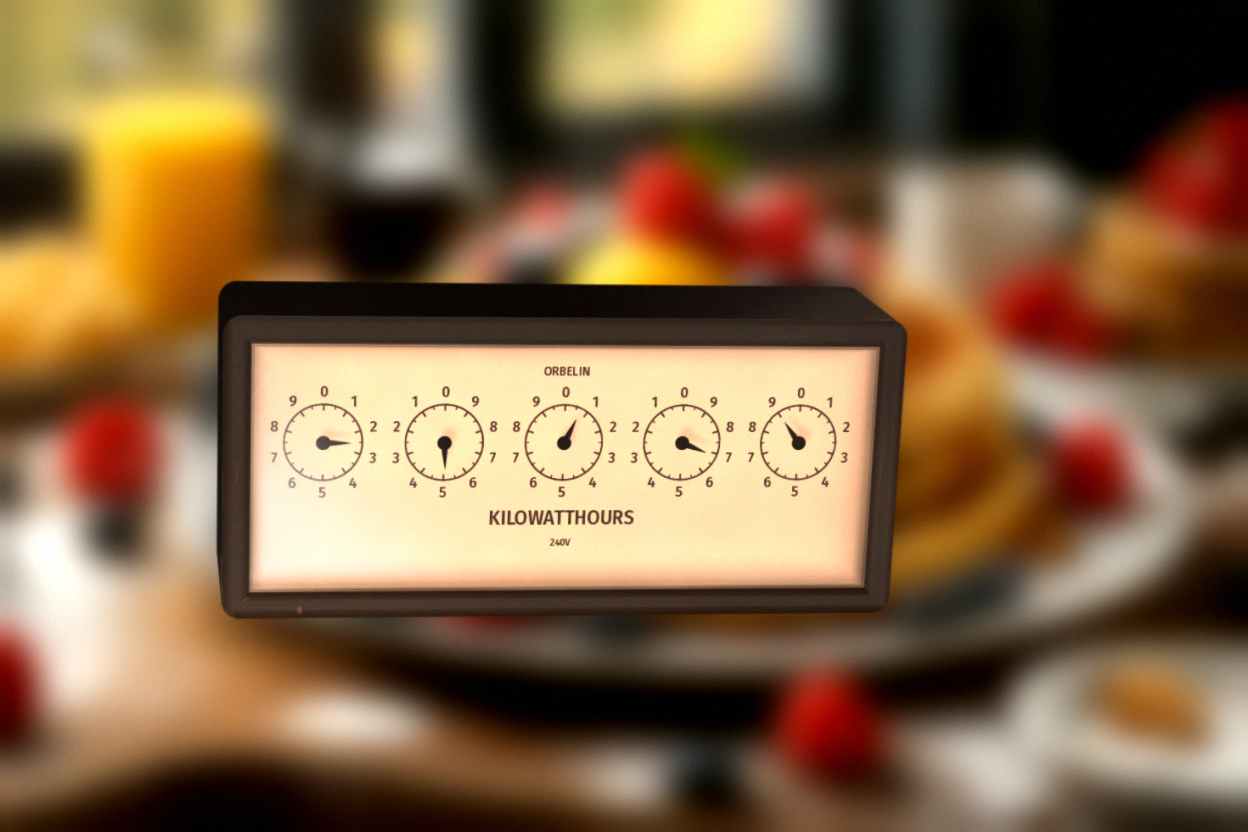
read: **25069** kWh
